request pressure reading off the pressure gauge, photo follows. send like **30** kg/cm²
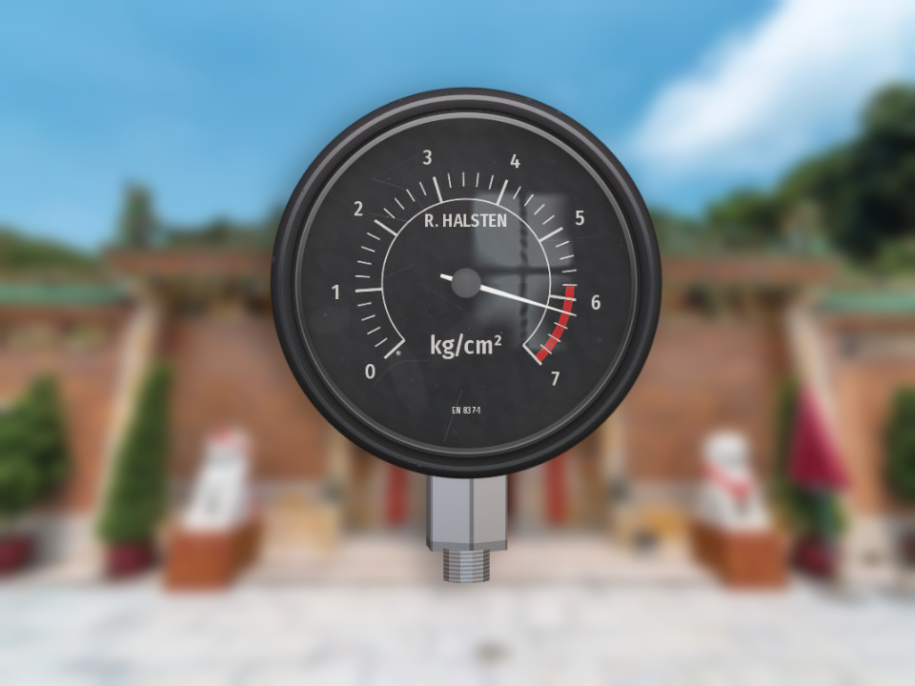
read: **6.2** kg/cm²
